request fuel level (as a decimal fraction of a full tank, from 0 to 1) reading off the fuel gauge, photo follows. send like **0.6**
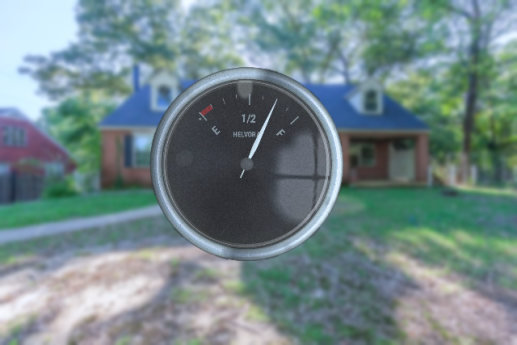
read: **0.75**
